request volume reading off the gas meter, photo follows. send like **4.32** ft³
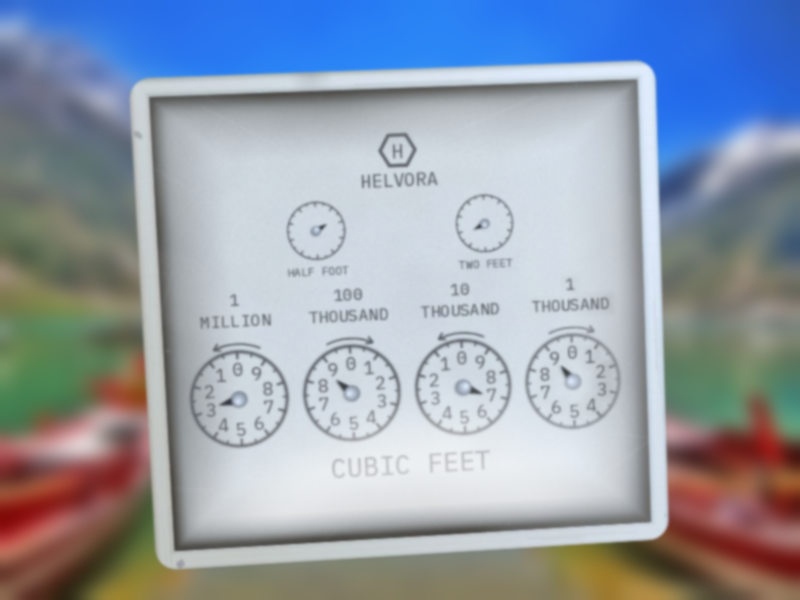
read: **286900** ft³
